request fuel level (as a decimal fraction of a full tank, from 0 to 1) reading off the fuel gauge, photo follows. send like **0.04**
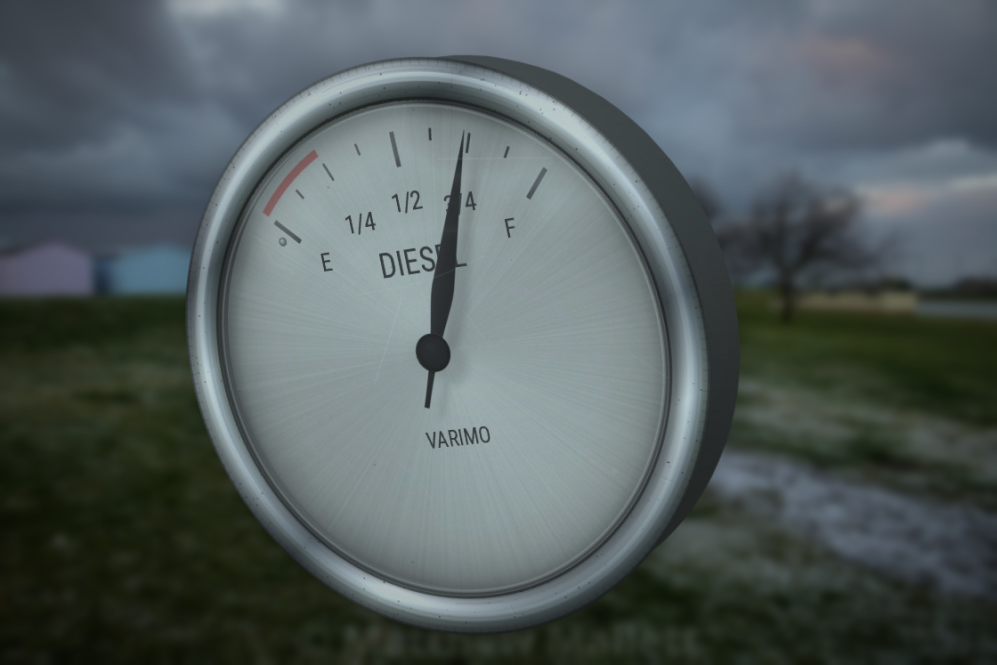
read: **0.75**
